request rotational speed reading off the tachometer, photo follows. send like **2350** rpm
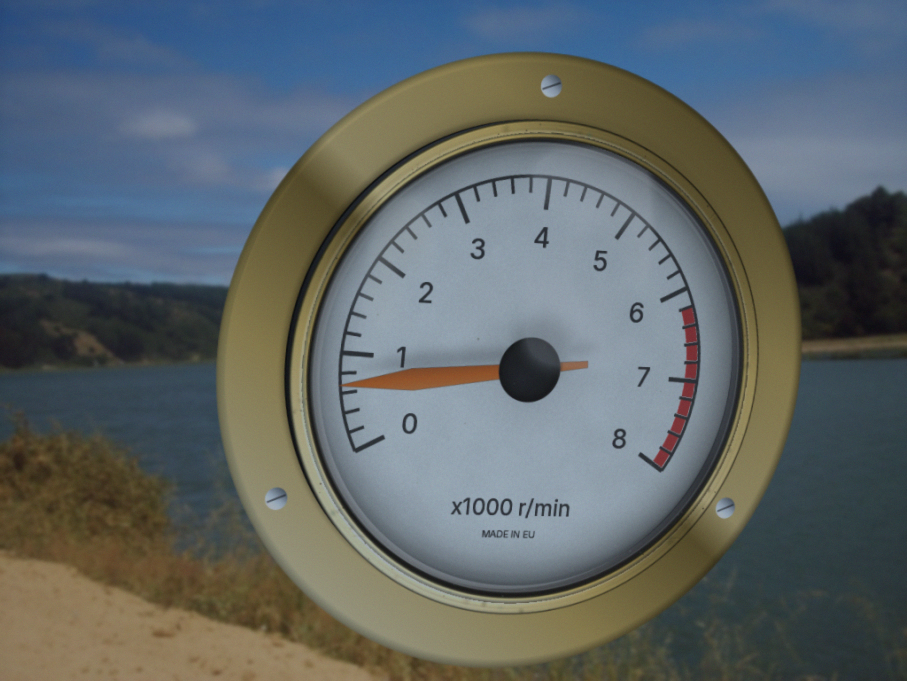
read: **700** rpm
